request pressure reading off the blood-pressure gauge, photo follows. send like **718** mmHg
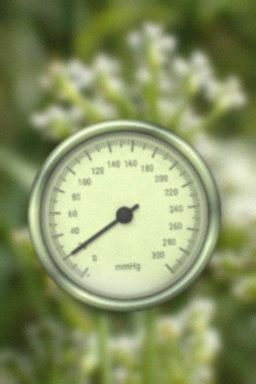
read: **20** mmHg
